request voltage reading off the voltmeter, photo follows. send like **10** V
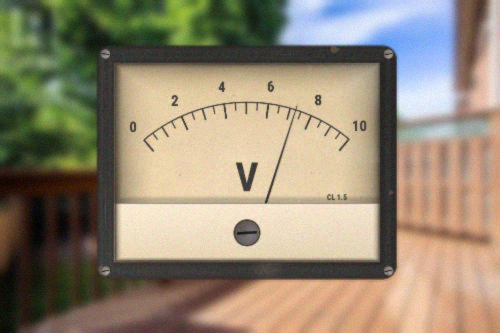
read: **7.25** V
